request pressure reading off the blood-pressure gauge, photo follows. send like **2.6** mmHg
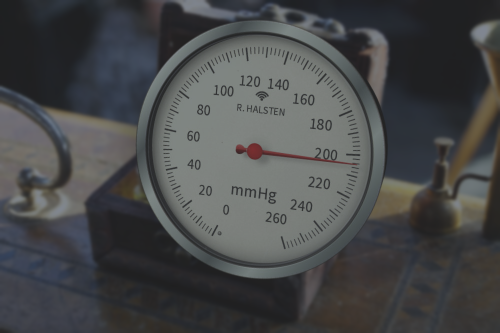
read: **204** mmHg
